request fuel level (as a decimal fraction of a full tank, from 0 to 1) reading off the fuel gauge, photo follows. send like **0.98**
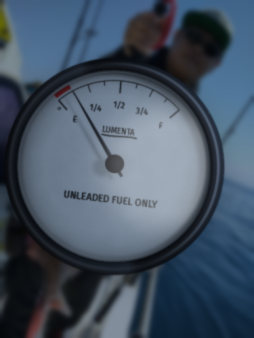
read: **0.125**
